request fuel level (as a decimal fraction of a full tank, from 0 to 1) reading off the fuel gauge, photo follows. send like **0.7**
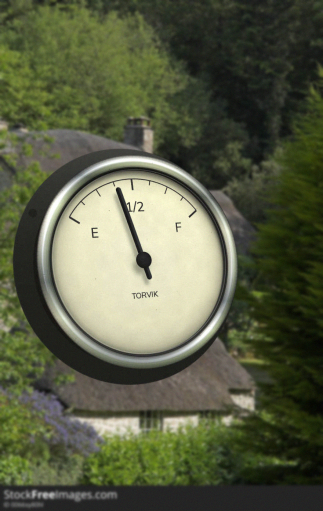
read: **0.375**
